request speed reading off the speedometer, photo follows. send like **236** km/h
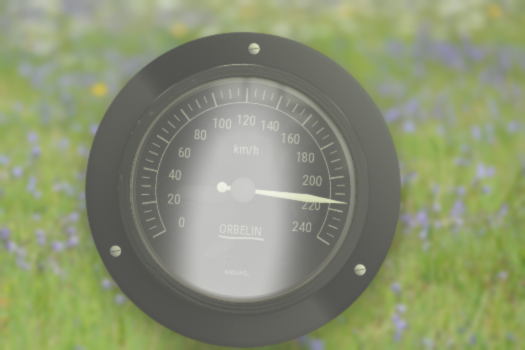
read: **215** km/h
